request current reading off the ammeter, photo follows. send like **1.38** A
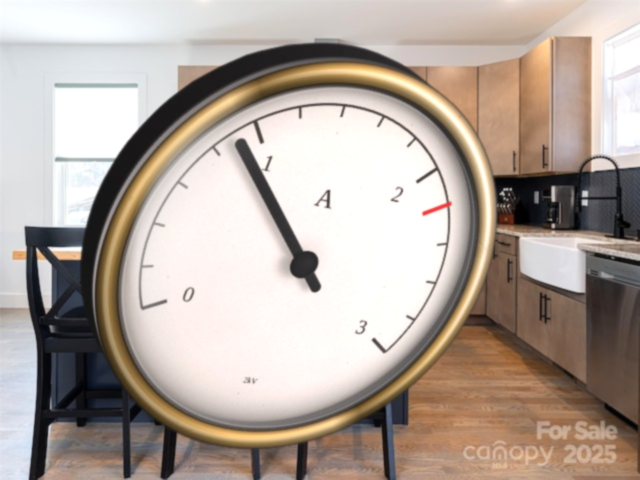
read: **0.9** A
